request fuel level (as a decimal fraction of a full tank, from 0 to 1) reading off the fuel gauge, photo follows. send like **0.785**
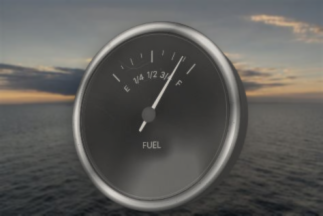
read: **0.875**
